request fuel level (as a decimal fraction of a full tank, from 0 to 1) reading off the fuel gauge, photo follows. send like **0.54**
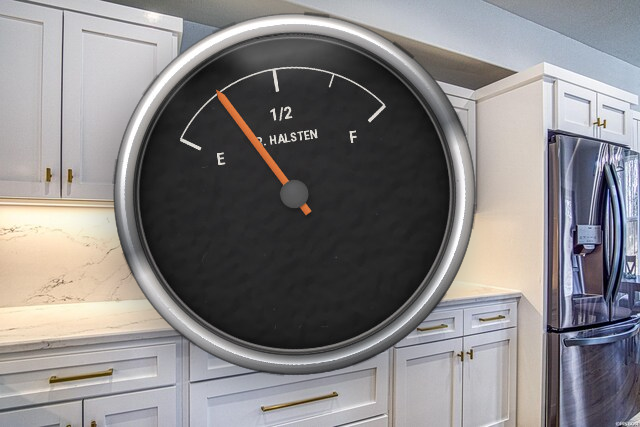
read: **0.25**
